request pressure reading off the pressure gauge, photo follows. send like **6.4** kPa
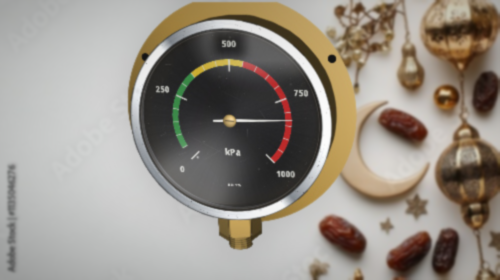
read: **825** kPa
